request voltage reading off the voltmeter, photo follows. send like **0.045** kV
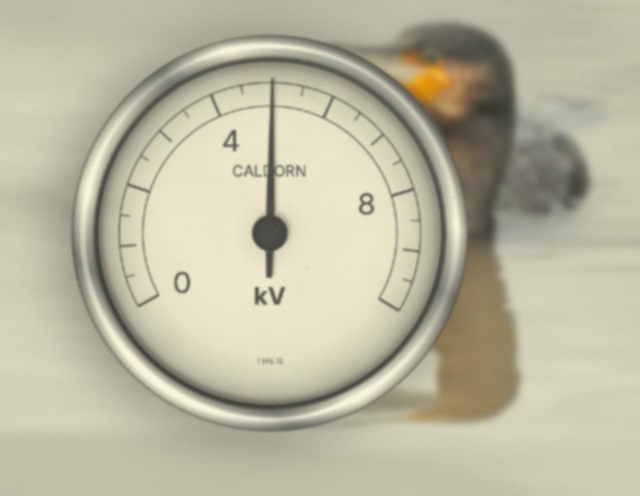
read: **5** kV
